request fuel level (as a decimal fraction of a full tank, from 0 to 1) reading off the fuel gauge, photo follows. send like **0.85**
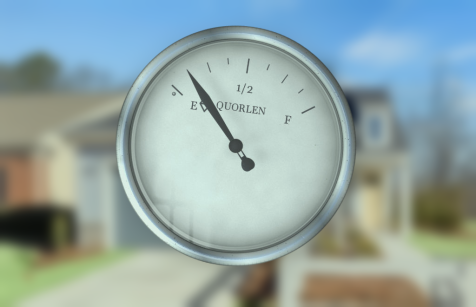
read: **0.125**
